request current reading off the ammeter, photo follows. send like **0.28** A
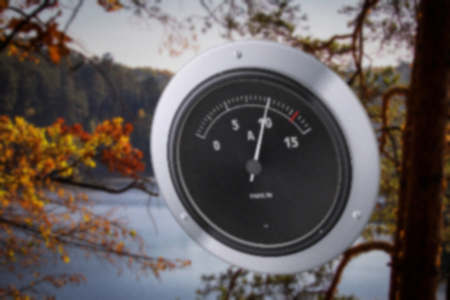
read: **10** A
